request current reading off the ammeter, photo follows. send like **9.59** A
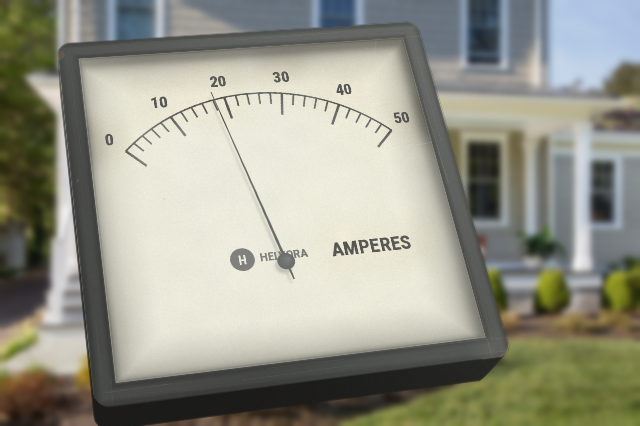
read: **18** A
